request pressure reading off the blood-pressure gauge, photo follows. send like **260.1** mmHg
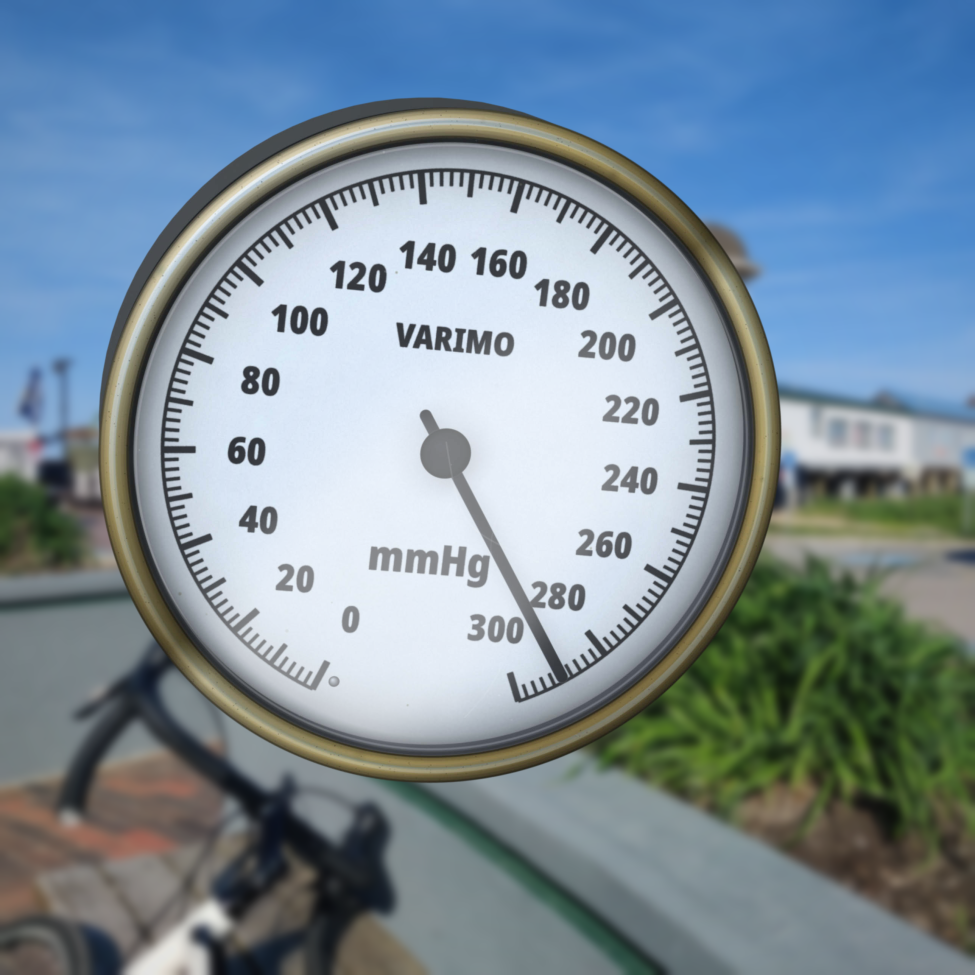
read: **290** mmHg
